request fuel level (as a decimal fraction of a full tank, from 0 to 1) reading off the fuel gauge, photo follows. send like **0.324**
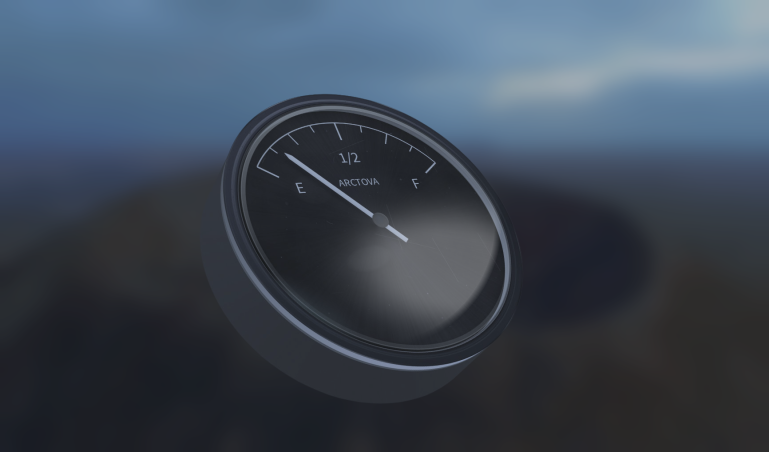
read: **0.125**
